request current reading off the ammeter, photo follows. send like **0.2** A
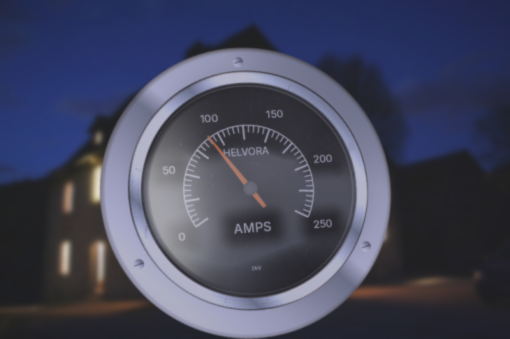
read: **90** A
